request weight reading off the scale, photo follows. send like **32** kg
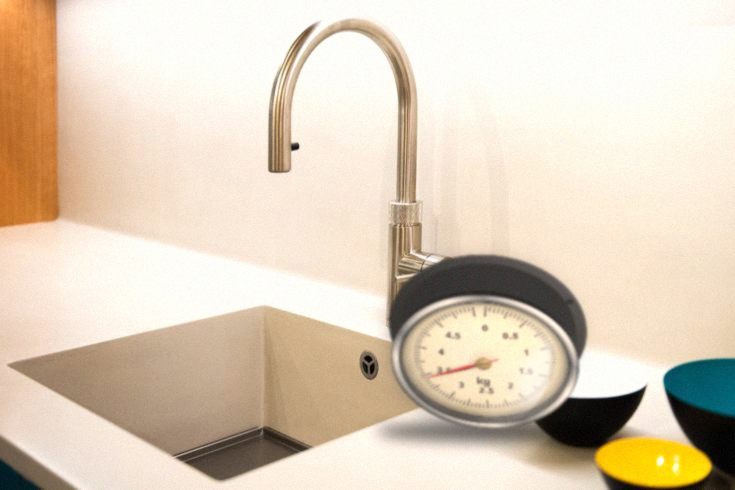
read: **3.5** kg
